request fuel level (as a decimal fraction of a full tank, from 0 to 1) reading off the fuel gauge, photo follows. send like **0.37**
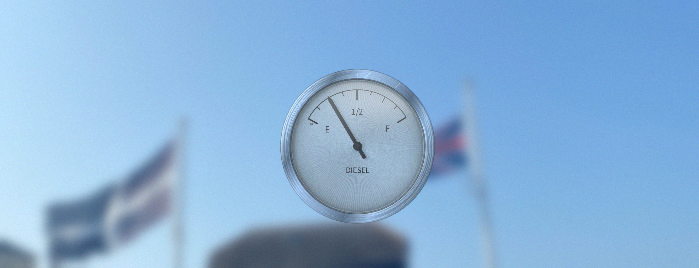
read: **0.25**
